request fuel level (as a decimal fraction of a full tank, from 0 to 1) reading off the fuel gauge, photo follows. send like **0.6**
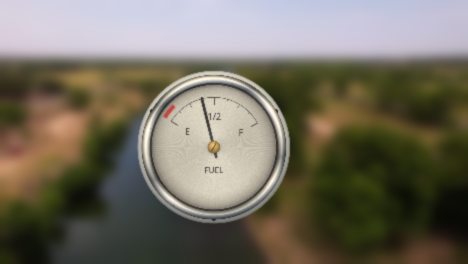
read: **0.375**
